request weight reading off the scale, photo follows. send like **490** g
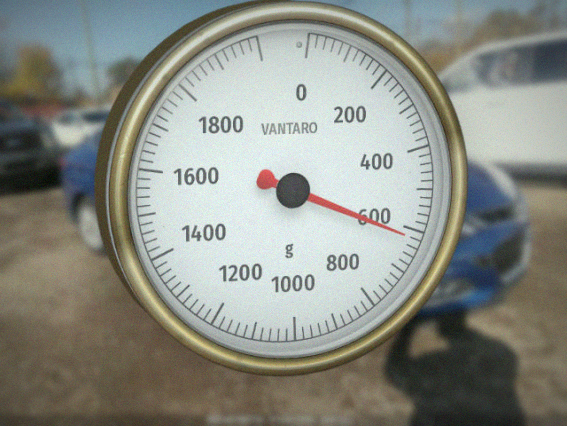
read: **620** g
